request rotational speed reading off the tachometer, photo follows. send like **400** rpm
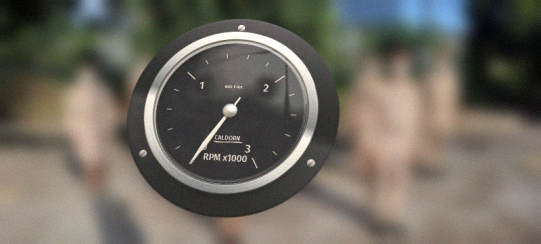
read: **0** rpm
